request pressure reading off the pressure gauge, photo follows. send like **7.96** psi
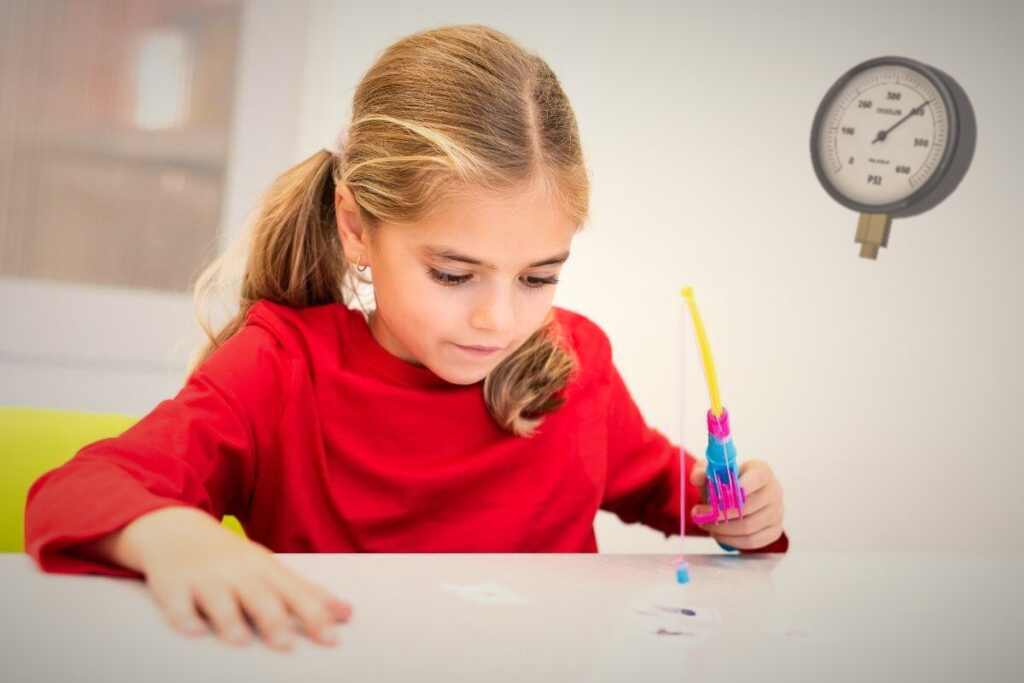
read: **400** psi
